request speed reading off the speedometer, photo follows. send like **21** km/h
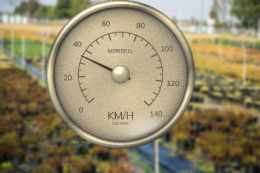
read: **35** km/h
